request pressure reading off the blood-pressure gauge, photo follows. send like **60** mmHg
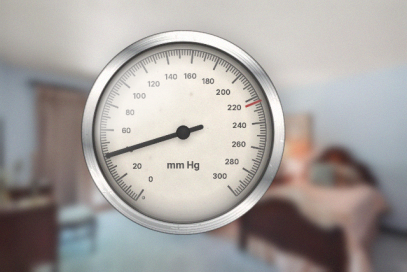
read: **40** mmHg
